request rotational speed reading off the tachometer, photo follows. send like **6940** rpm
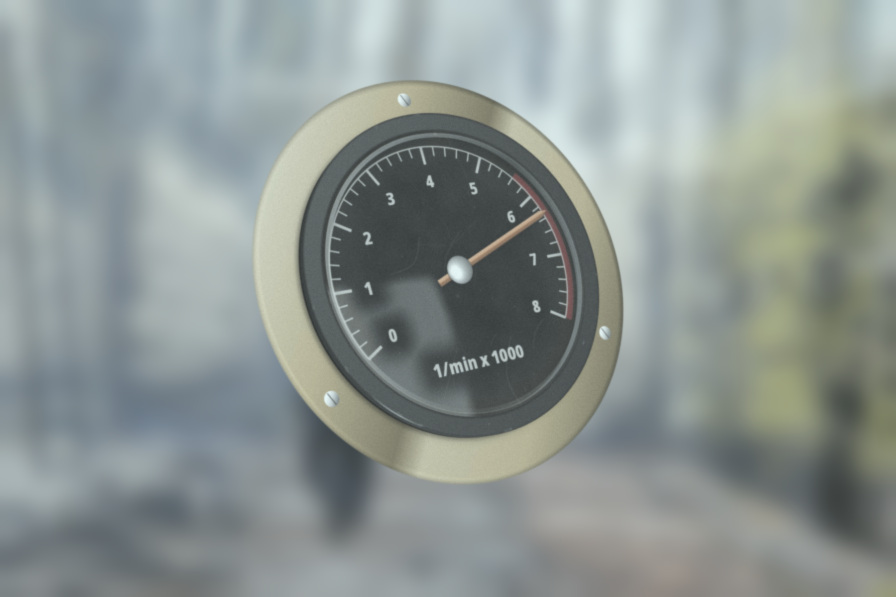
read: **6300** rpm
